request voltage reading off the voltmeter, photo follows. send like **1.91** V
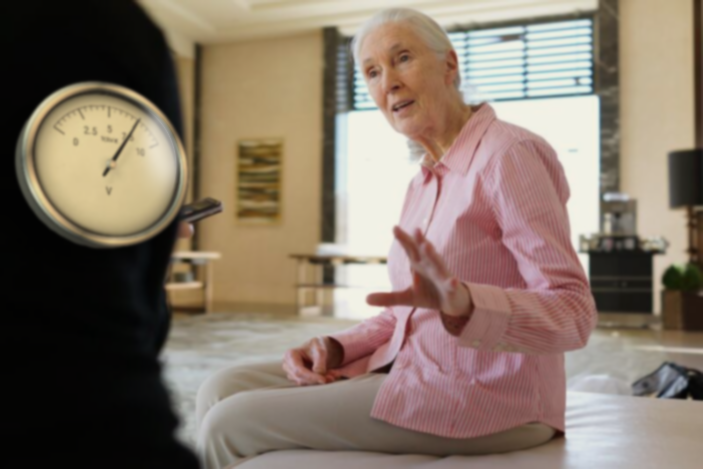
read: **7.5** V
